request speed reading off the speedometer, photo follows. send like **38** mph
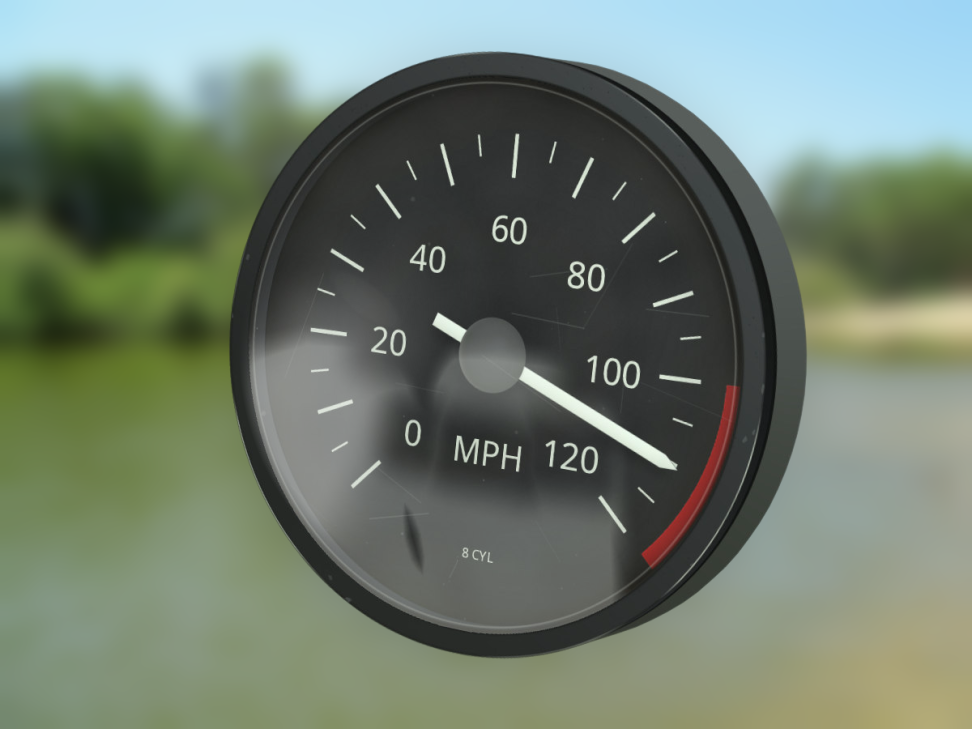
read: **110** mph
